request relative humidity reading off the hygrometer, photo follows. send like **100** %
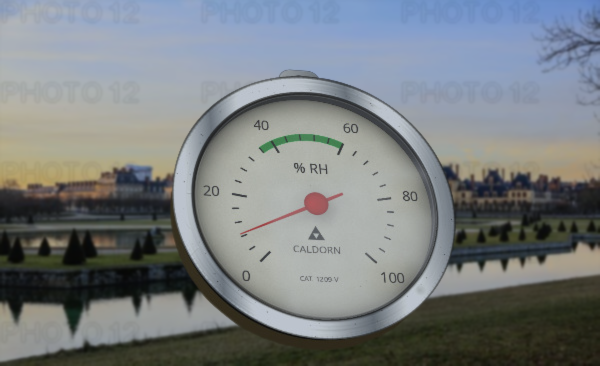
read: **8** %
